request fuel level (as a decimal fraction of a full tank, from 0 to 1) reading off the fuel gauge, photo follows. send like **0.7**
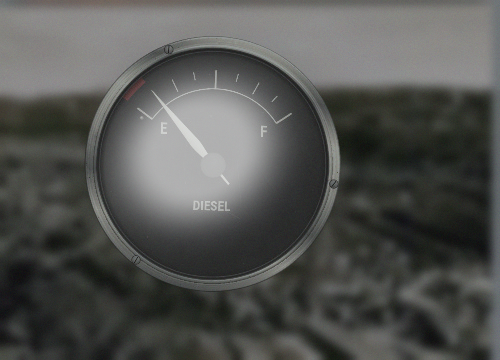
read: **0.125**
